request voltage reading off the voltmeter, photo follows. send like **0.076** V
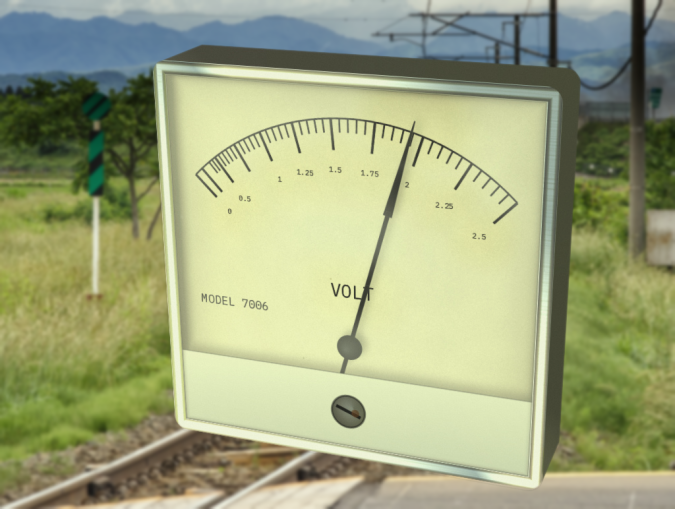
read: **1.95** V
